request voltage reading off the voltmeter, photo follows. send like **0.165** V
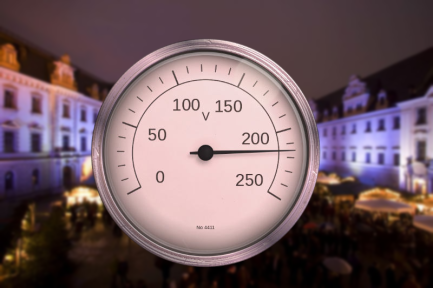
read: **215** V
